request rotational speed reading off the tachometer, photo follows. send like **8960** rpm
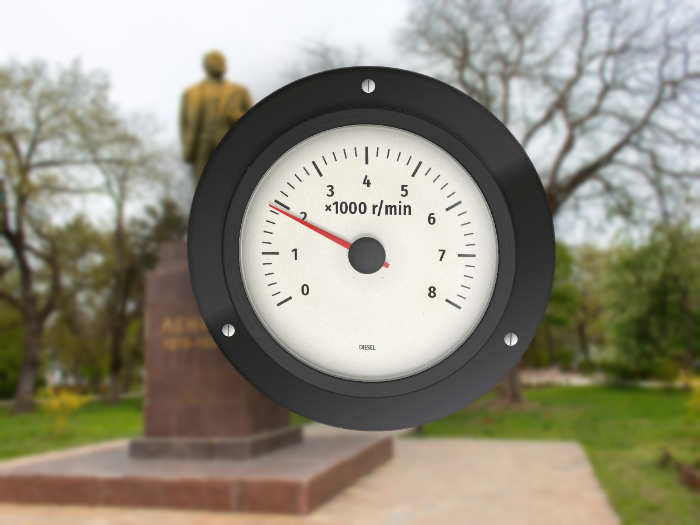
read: **1900** rpm
